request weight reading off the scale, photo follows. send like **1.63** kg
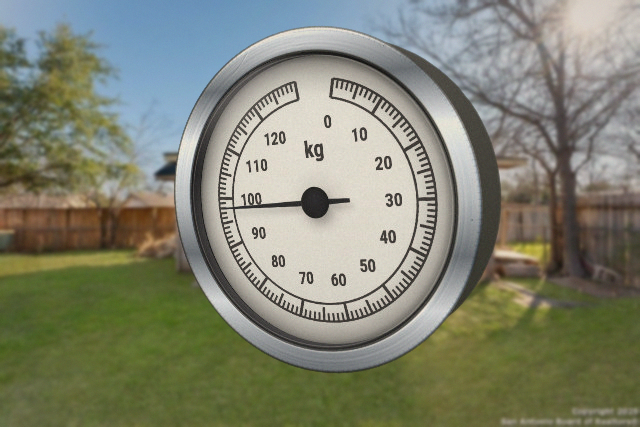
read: **98** kg
